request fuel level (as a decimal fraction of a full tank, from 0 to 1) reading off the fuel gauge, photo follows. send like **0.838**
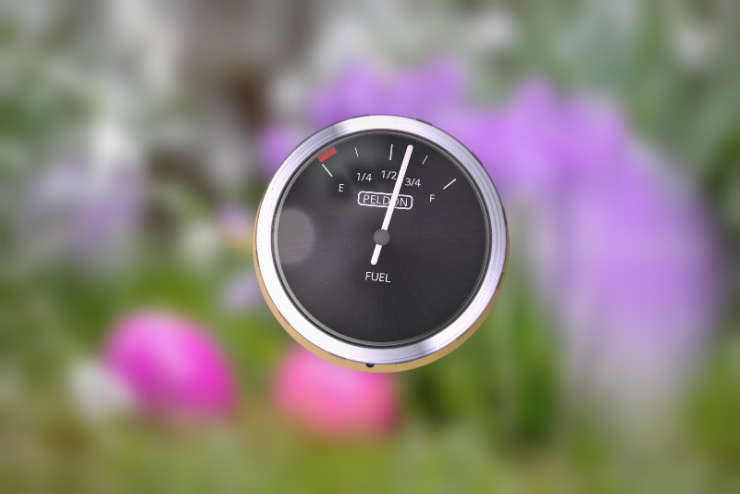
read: **0.625**
